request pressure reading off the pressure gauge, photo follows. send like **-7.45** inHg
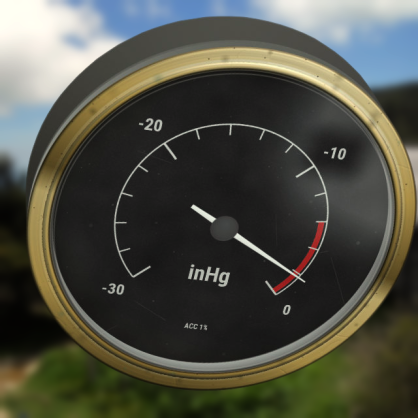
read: **-2** inHg
